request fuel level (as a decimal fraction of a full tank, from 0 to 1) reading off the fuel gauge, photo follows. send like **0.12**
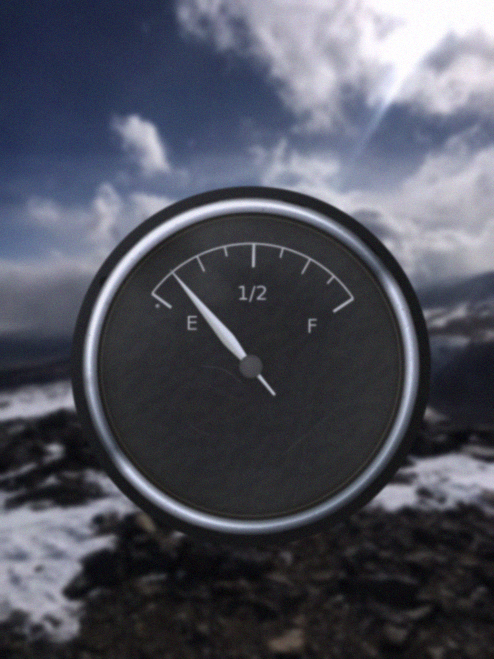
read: **0.125**
